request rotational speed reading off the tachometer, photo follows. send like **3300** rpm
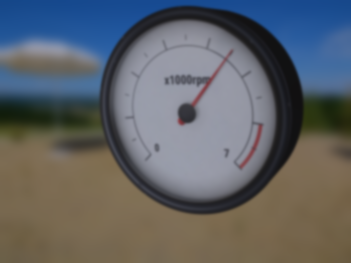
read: **4500** rpm
